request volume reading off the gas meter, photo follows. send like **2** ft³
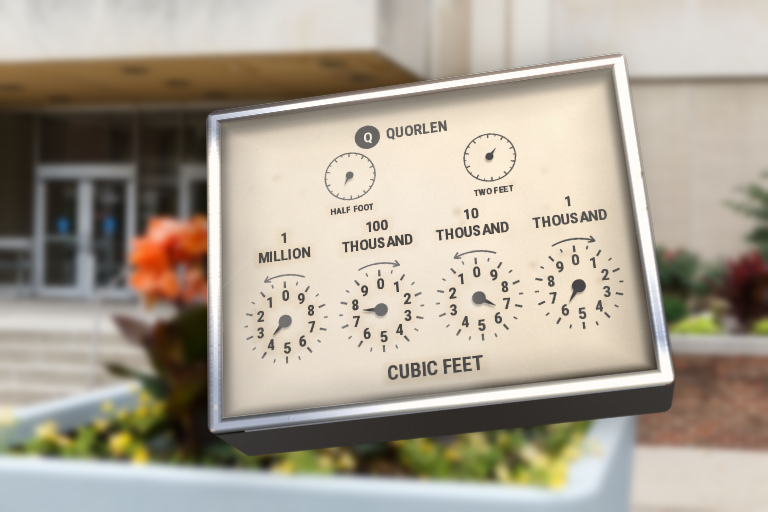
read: **376600** ft³
